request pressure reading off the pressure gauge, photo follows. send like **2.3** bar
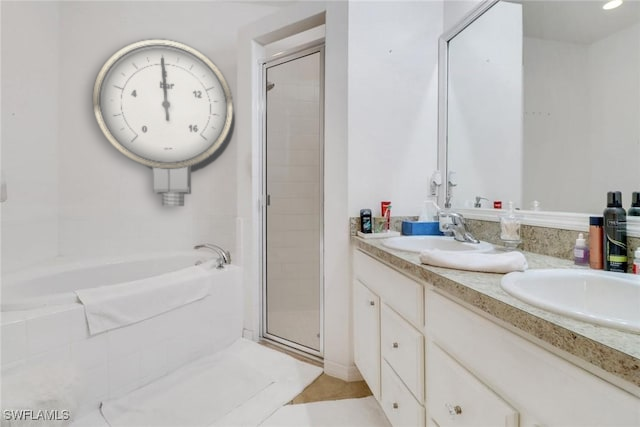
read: **8** bar
